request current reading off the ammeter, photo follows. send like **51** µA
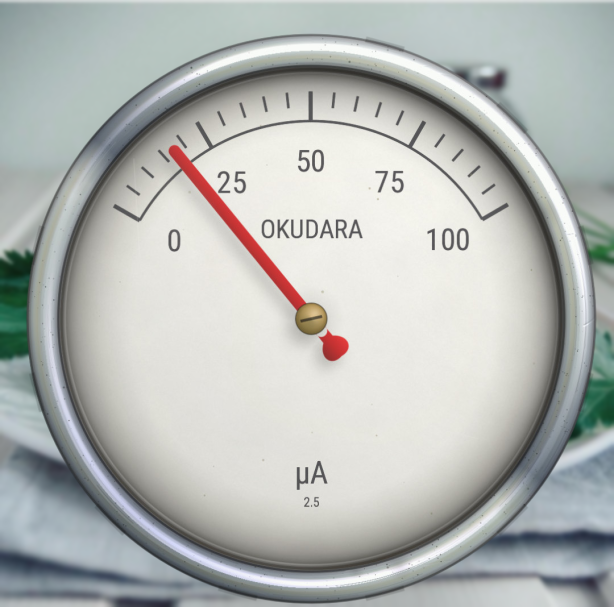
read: **17.5** µA
